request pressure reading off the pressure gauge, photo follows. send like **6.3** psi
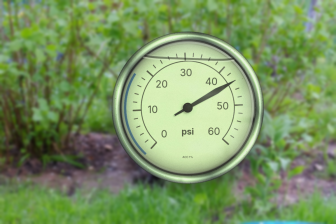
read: **44** psi
